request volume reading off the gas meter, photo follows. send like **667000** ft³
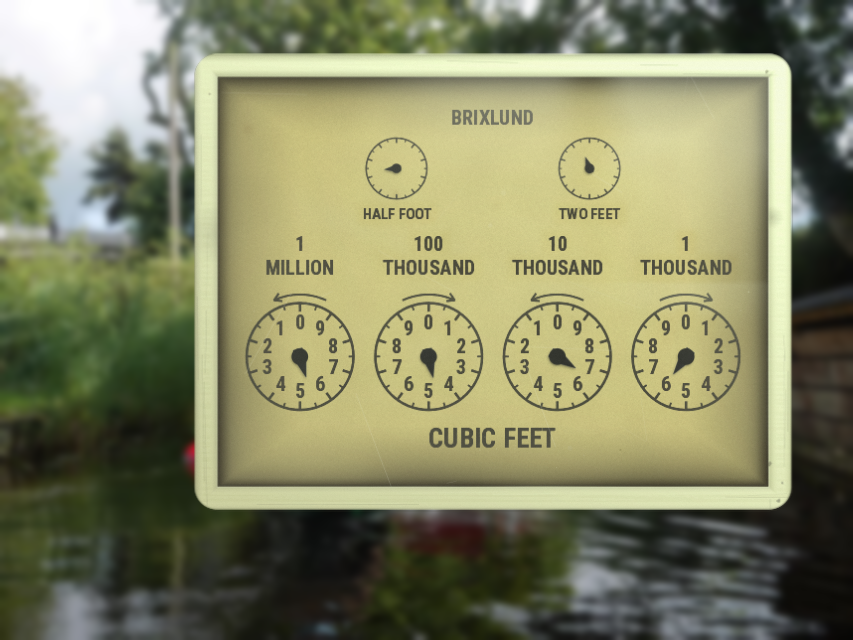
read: **546600** ft³
